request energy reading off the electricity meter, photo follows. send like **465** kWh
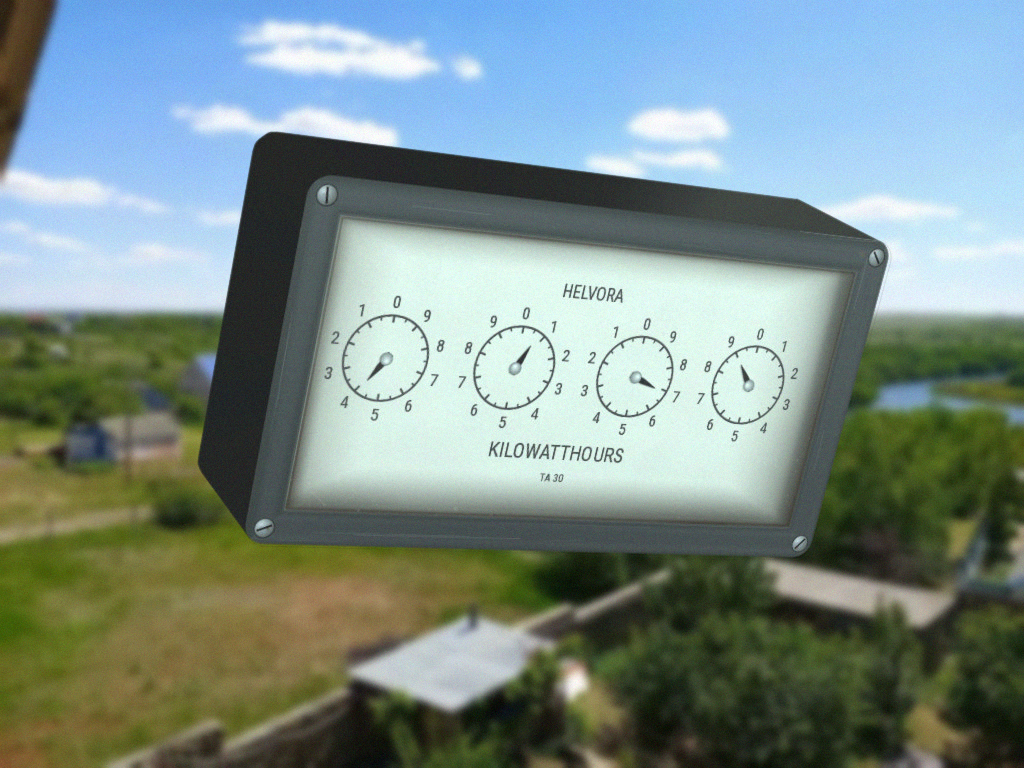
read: **4069** kWh
